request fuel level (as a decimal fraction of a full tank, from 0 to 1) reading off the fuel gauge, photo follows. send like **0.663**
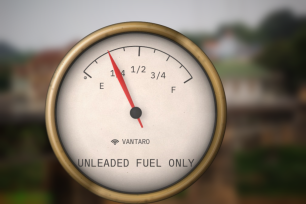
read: **0.25**
